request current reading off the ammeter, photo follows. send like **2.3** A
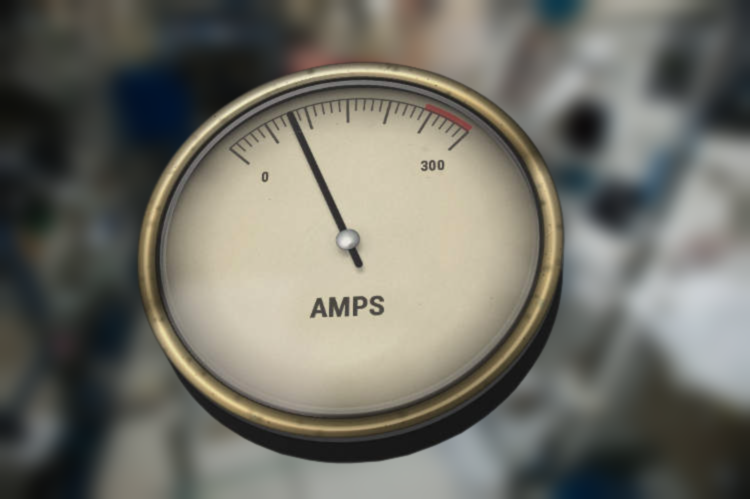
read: **80** A
